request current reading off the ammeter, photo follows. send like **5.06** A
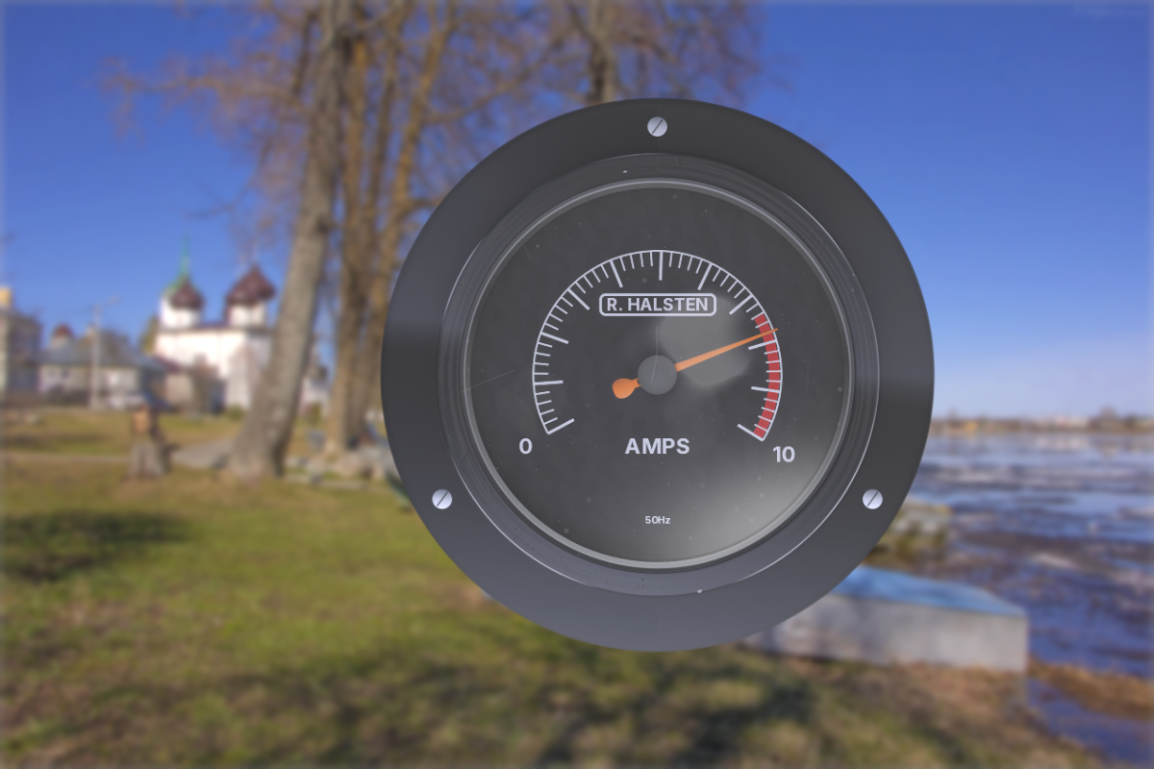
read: **7.8** A
